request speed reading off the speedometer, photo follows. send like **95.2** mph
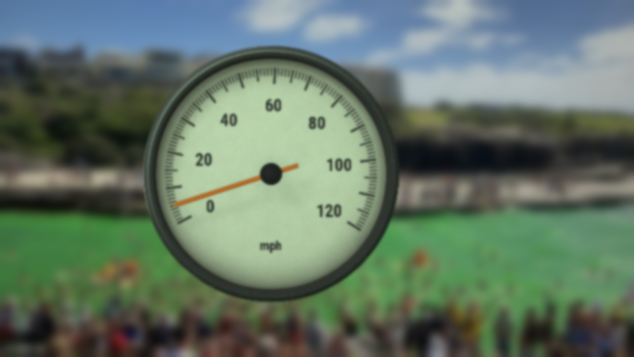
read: **5** mph
